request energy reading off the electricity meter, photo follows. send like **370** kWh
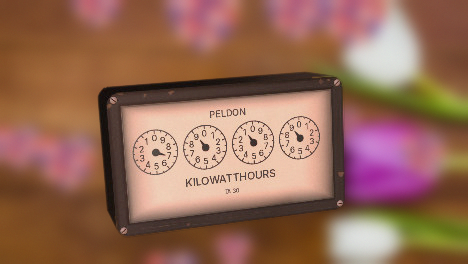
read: **6909** kWh
